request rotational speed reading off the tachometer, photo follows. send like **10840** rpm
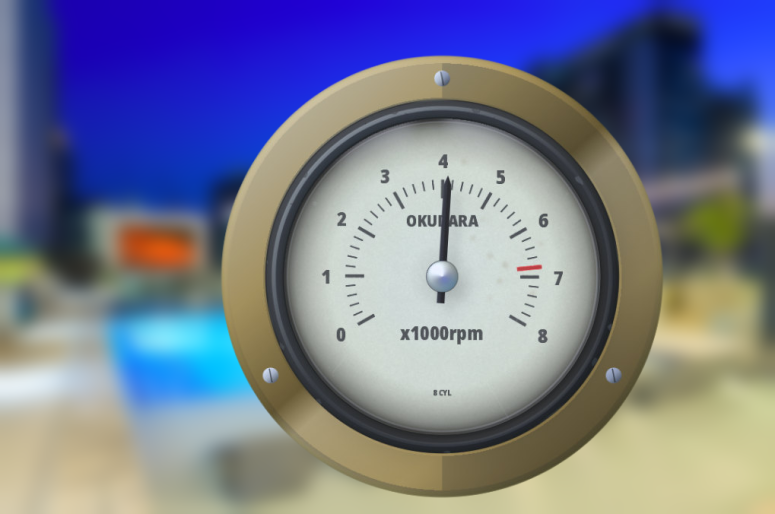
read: **4100** rpm
